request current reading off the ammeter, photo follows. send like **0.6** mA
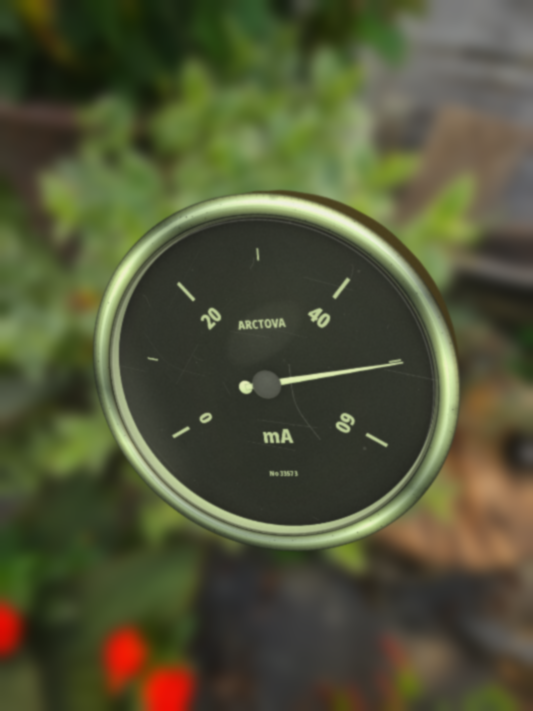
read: **50** mA
